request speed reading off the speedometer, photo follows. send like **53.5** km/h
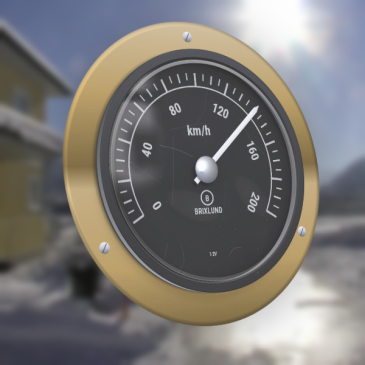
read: **140** km/h
